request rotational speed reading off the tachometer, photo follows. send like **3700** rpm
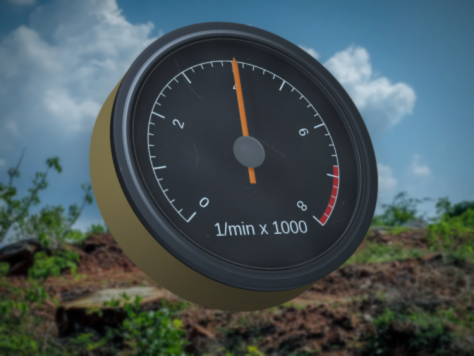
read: **4000** rpm
